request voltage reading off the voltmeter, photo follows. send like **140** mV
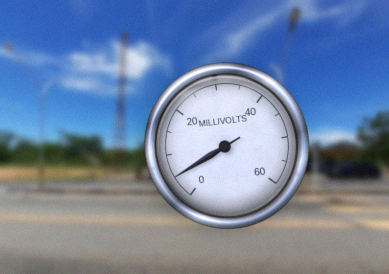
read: **5** mV
